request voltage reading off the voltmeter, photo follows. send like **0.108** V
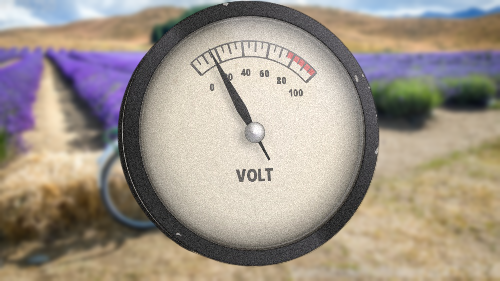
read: **15** V
